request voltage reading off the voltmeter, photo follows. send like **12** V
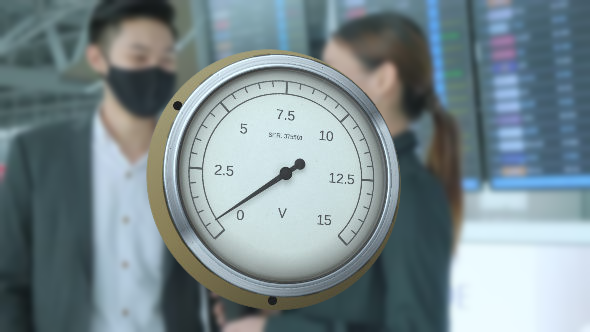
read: **0.5** V
